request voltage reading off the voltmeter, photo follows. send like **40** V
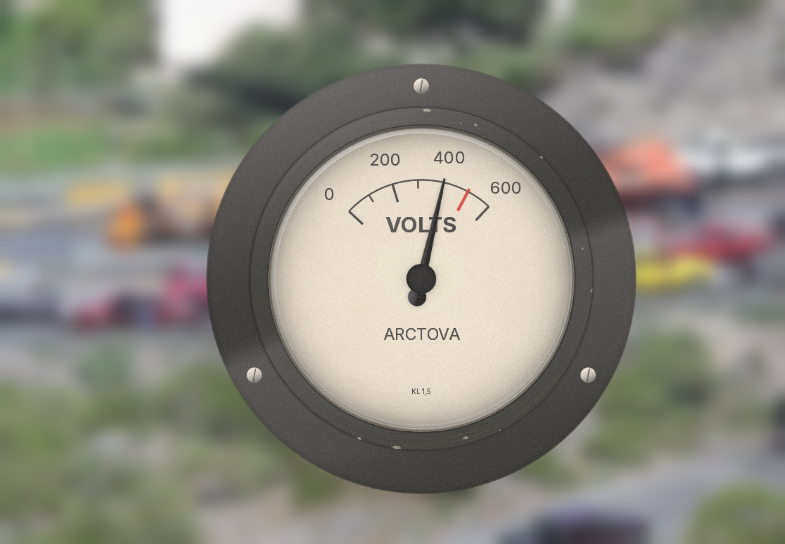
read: **400** V
